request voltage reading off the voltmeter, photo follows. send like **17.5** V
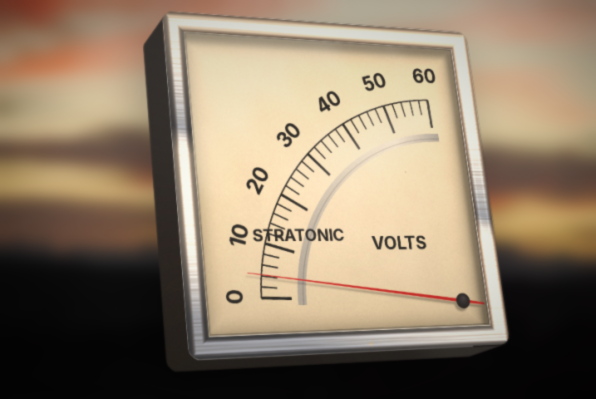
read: **4** V
